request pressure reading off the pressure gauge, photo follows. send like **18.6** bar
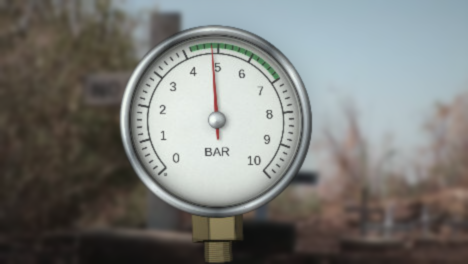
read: **4.8** bar
